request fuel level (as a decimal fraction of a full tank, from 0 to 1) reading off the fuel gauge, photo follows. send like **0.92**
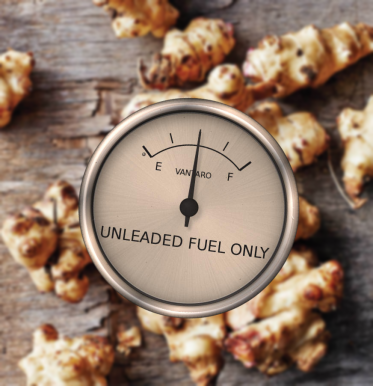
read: **0.5**
